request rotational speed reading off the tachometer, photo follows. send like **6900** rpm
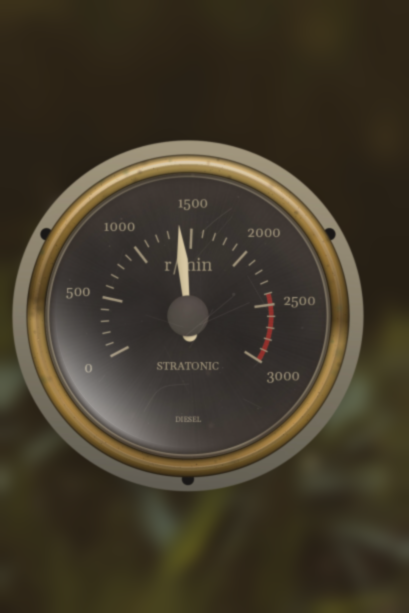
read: **1400** rpm
